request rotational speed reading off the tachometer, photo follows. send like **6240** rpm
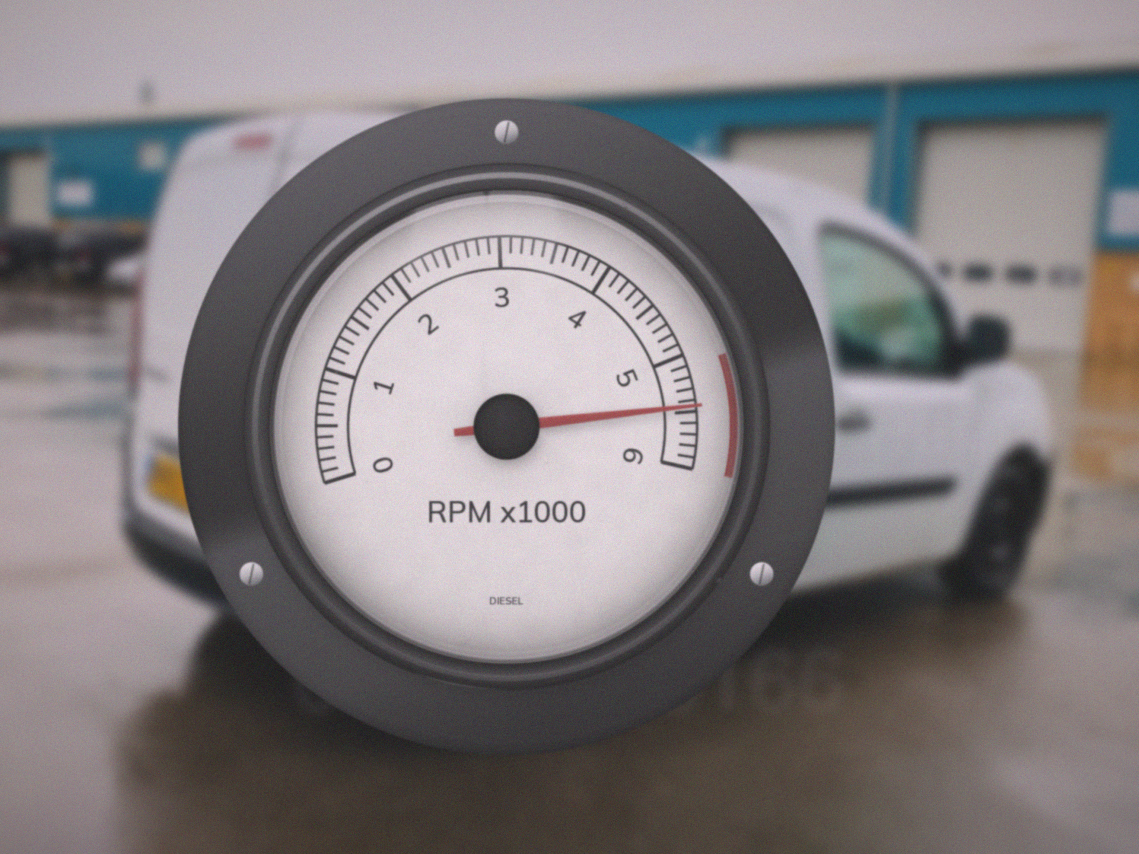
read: **5450** rpm
